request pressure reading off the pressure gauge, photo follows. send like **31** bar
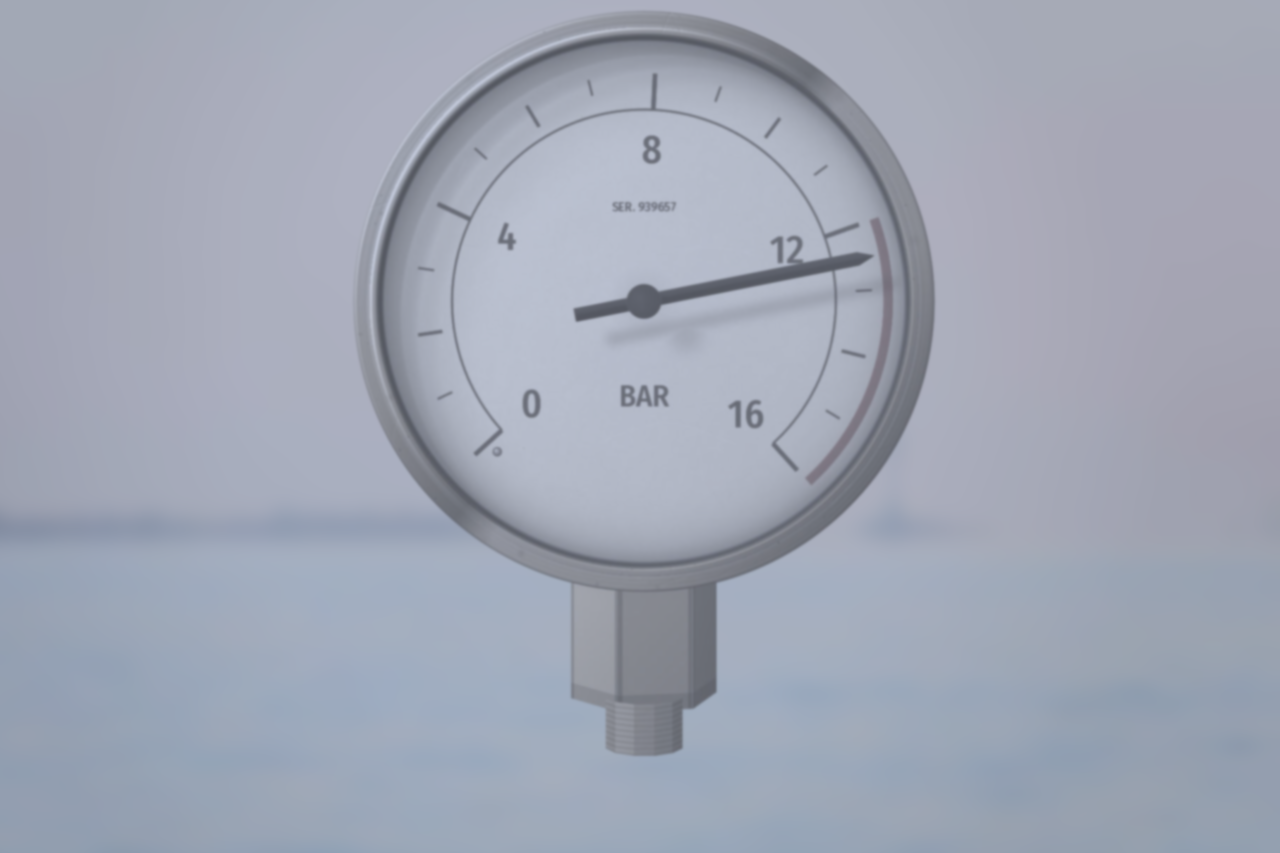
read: **12.5** bar
